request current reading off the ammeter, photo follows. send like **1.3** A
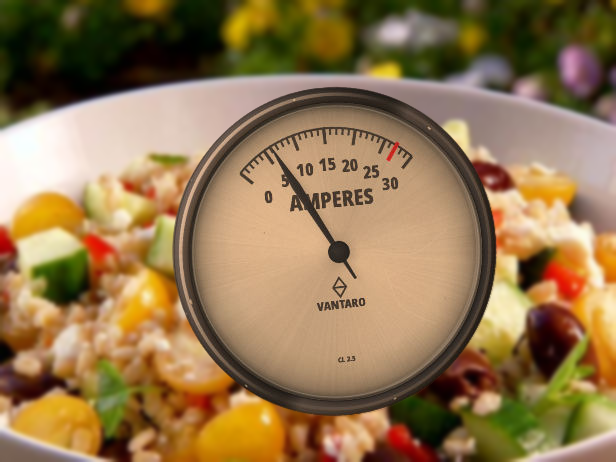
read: **6** A
